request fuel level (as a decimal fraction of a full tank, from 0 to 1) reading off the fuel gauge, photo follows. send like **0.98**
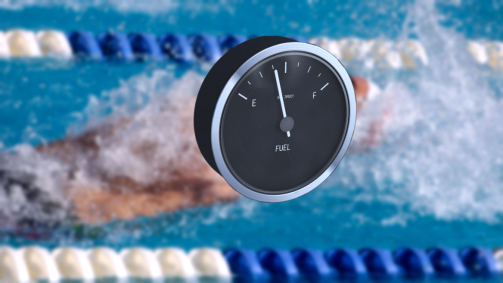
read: **0.375**
